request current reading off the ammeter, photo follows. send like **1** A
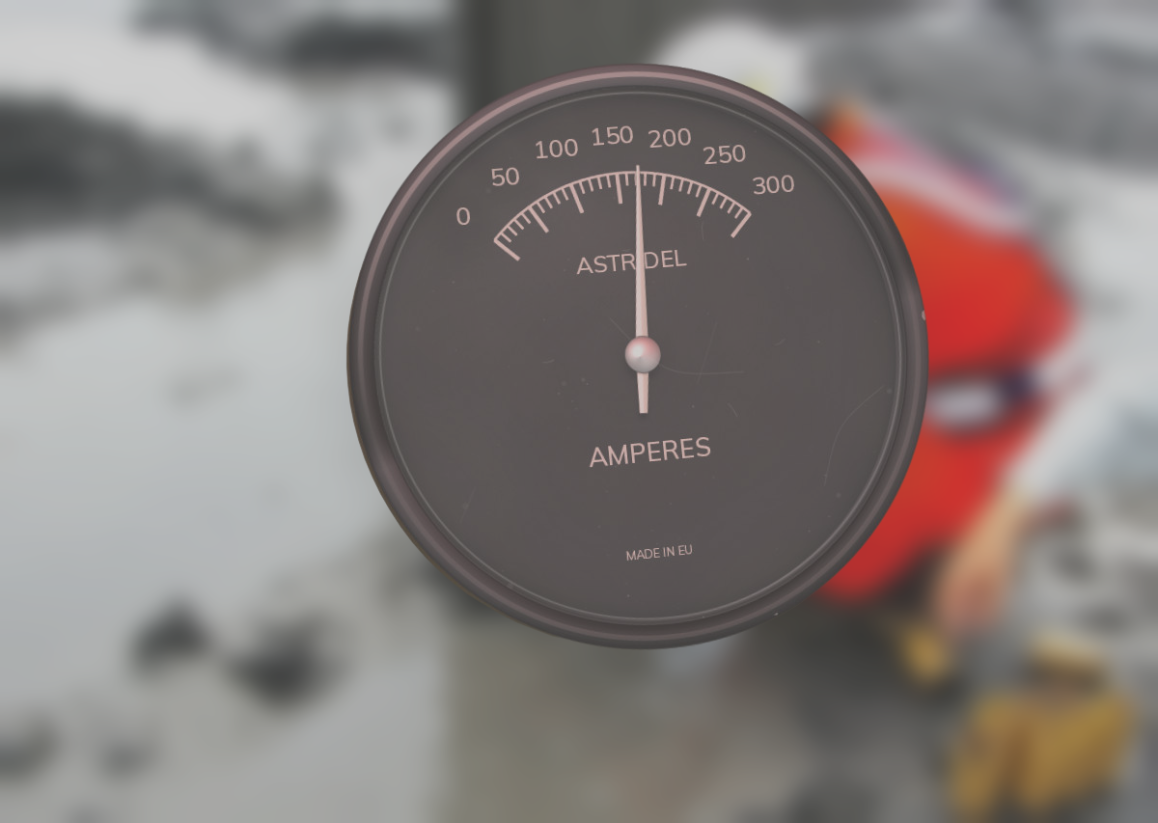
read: **170** A
